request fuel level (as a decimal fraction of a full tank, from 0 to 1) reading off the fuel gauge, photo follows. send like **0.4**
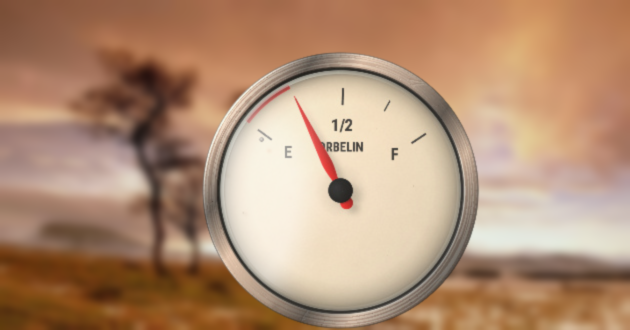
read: **0.25**
